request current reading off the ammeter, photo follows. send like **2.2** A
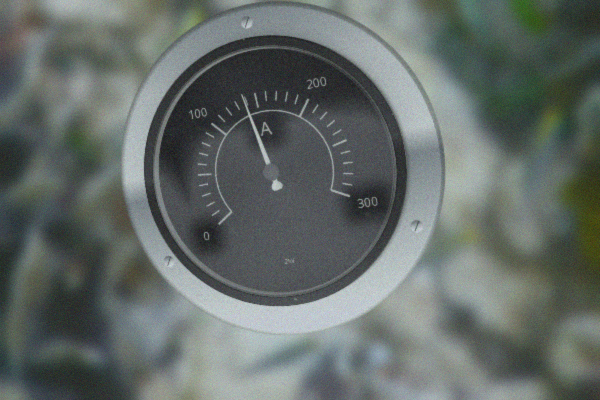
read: **140** A
